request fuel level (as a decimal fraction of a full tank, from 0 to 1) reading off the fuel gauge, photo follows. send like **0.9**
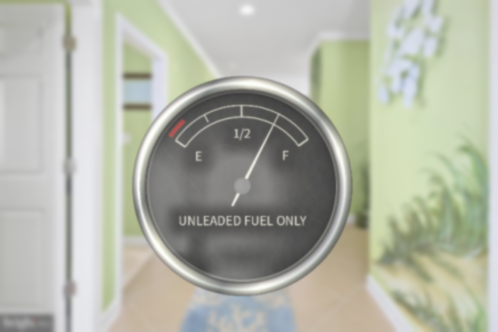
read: **0.75**
